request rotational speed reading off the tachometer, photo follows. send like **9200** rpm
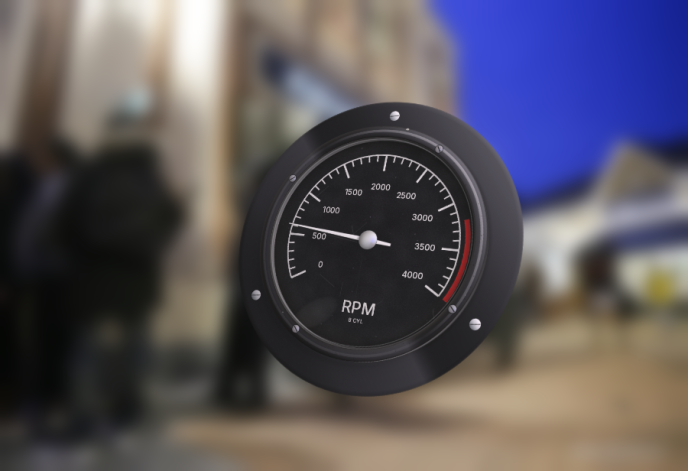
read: **600** rpm
